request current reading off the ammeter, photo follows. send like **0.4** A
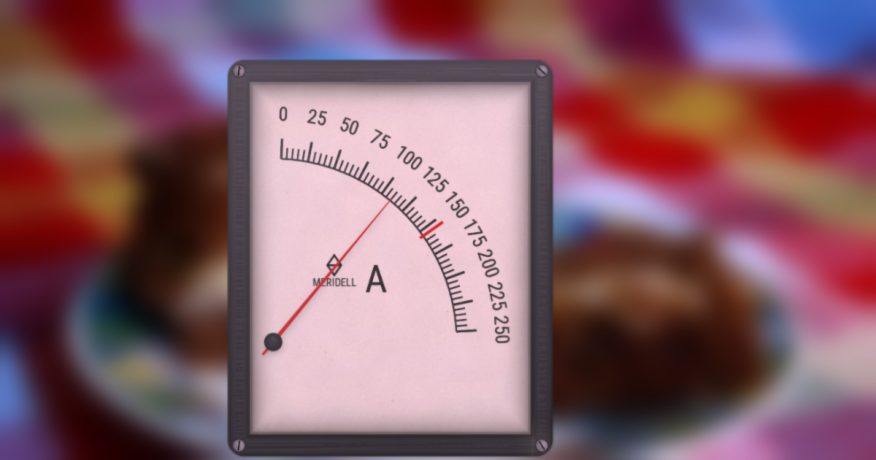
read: **110** A
